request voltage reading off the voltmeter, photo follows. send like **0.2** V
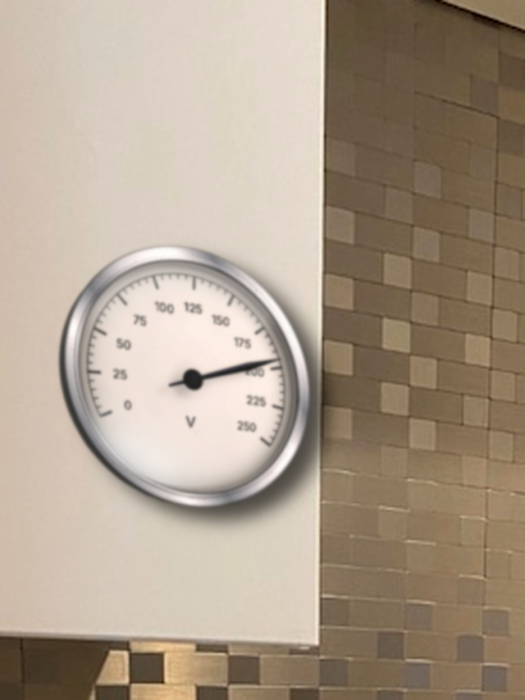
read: **195** V
